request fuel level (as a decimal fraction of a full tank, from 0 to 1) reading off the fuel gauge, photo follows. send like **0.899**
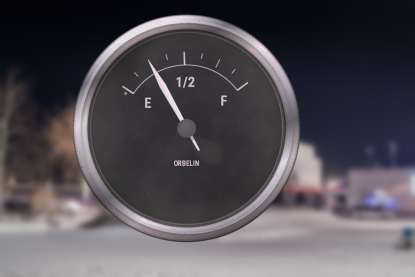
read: **0.25**
